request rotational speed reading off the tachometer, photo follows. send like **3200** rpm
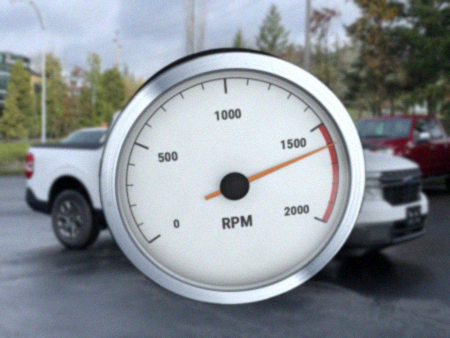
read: **1600** rpm
